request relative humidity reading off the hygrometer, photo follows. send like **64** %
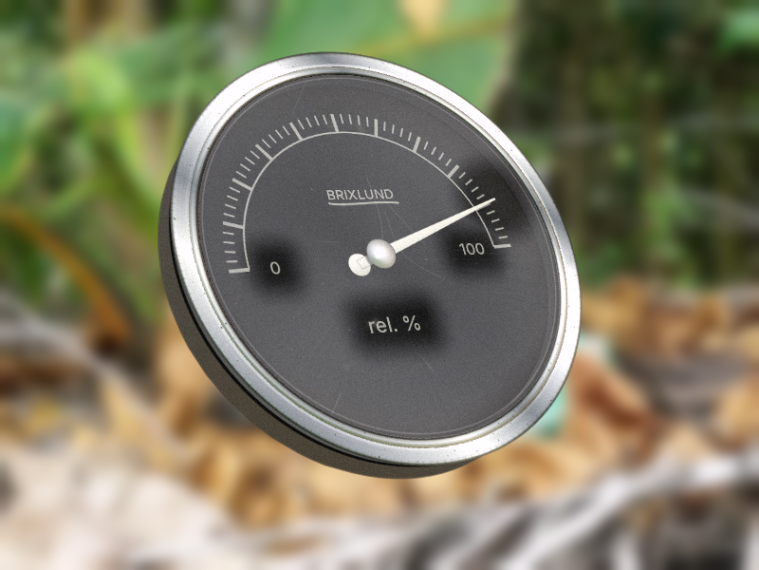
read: **90** %
